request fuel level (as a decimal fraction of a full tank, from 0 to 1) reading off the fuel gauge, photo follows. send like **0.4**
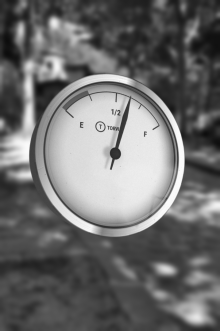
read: **0.625**
